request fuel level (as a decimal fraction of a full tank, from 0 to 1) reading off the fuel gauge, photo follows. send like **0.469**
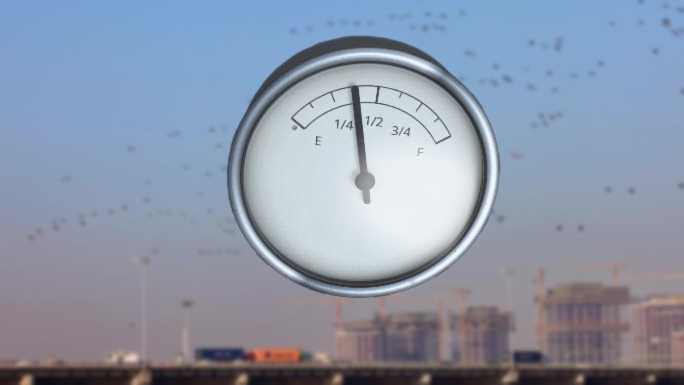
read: **0.375**
